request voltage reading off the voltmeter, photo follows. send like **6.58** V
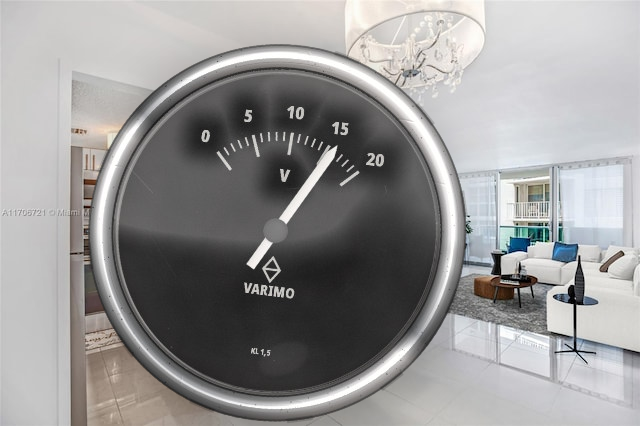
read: **16** V
